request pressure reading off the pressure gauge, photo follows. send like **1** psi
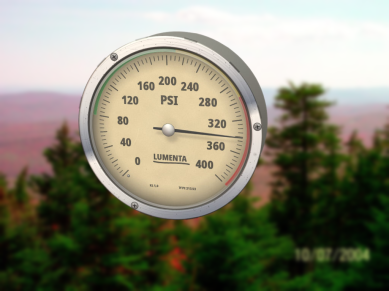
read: **340** psi
